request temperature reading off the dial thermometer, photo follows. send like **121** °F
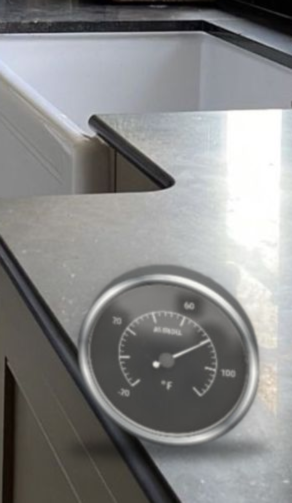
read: **80** °F
